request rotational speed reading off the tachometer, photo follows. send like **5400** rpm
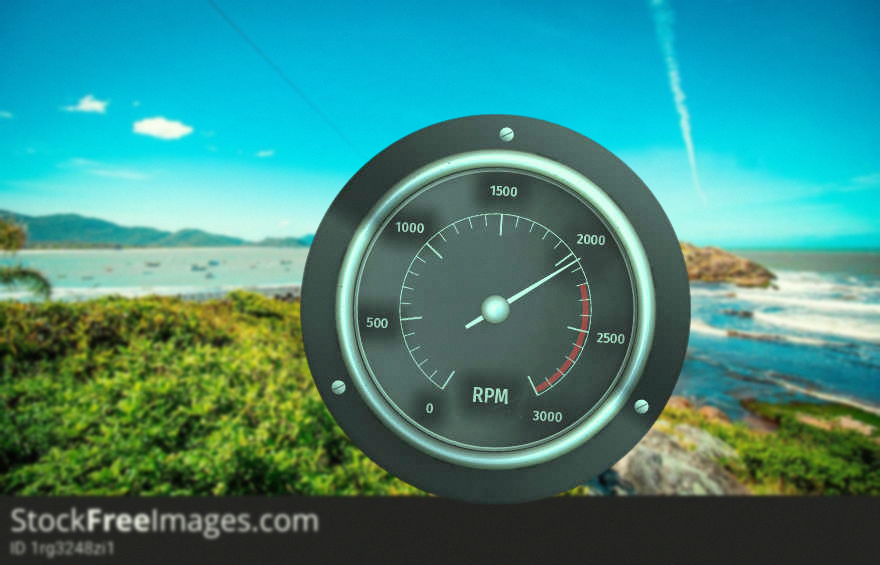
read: **2050** rpm
